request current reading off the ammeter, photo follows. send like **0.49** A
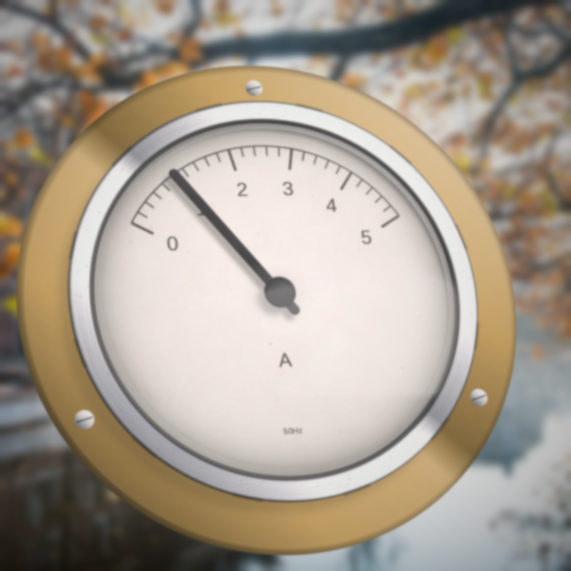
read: **1** A
